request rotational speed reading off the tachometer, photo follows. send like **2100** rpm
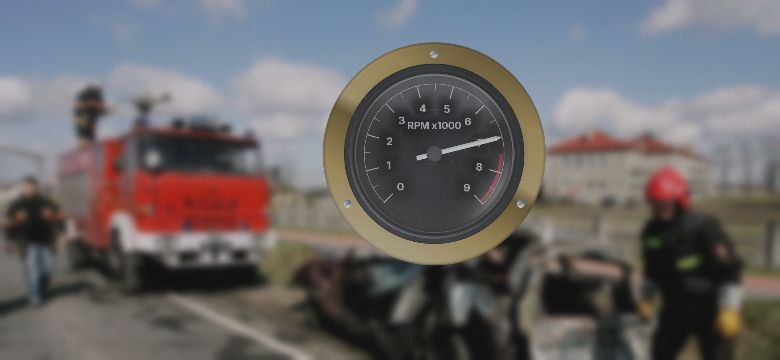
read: **7000** rpm
